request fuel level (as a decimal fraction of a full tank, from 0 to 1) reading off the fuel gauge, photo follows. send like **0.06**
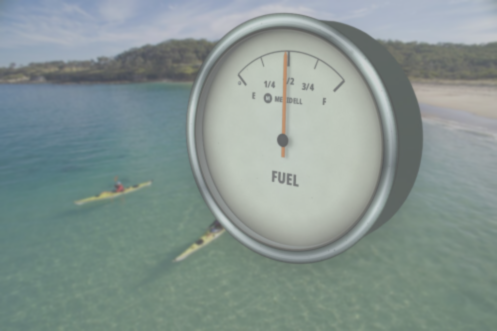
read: **0.5**
